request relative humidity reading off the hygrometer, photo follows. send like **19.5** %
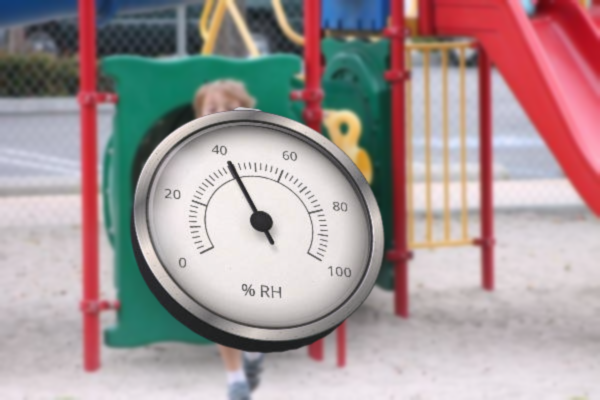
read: **40** %
